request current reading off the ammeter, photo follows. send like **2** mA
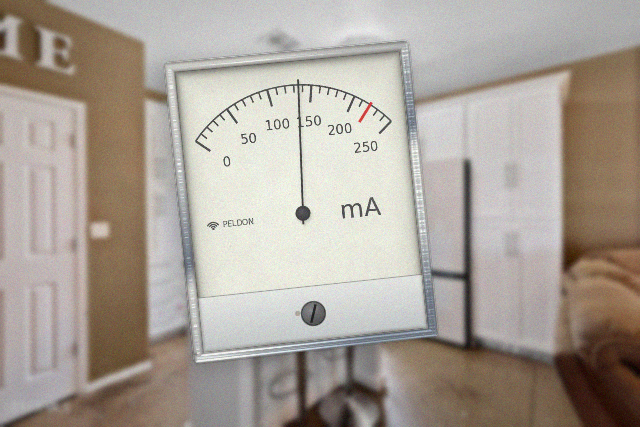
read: **135** mA
